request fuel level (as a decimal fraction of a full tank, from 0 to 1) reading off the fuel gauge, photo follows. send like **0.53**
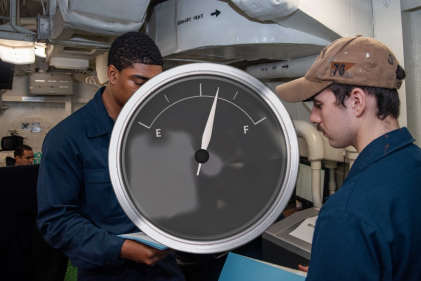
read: **0.625**
